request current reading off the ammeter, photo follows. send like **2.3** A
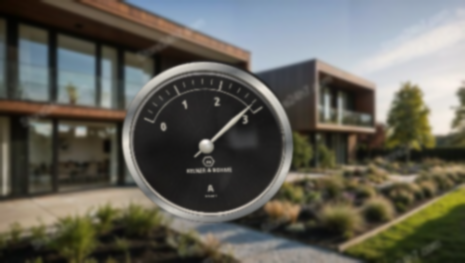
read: **2.8** A
